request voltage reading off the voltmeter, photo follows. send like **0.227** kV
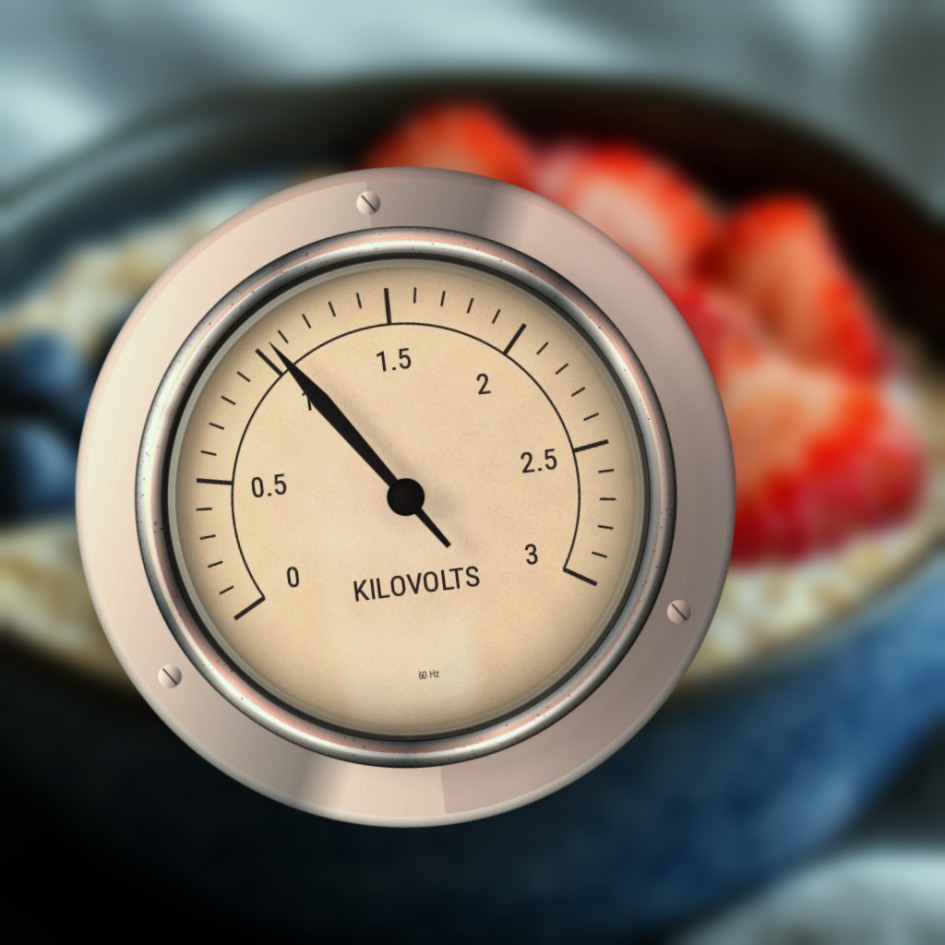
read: **1.05** kV
